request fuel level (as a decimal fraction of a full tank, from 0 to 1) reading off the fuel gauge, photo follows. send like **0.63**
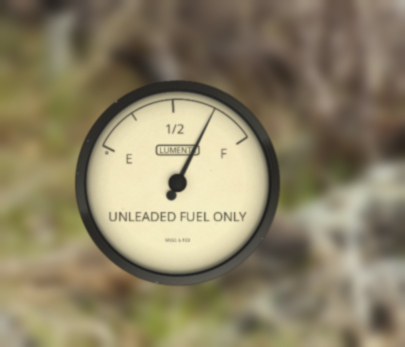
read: **0.75**
